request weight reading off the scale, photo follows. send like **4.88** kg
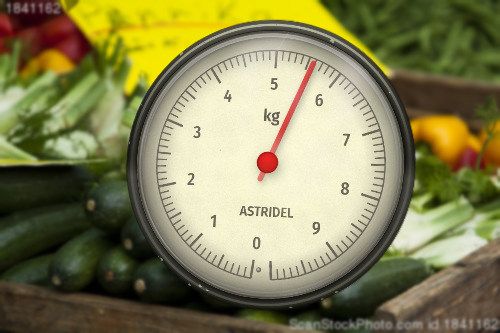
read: **5.6** kg
